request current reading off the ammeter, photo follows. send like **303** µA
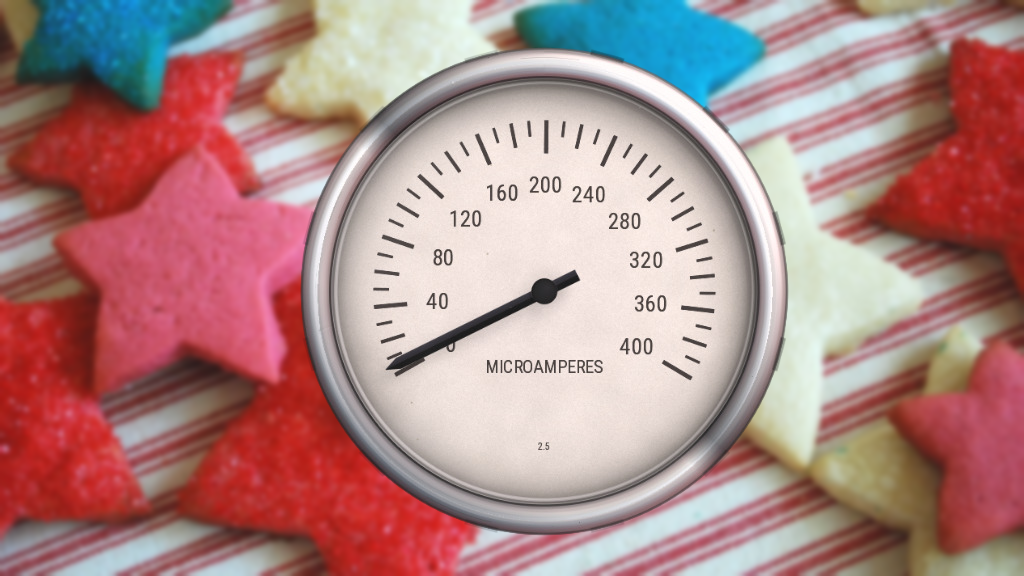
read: **5** µA
